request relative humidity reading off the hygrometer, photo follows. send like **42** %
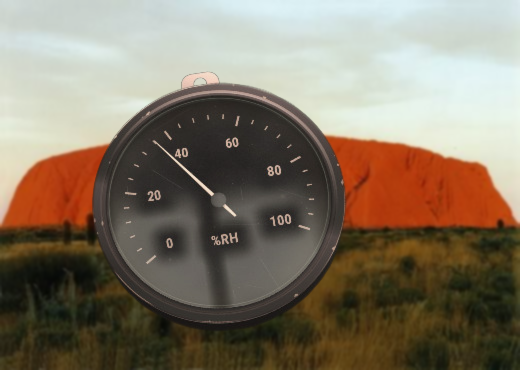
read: **36** %
